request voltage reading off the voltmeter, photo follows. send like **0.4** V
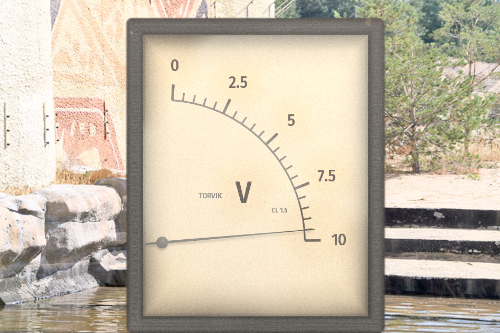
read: **9.5** V
